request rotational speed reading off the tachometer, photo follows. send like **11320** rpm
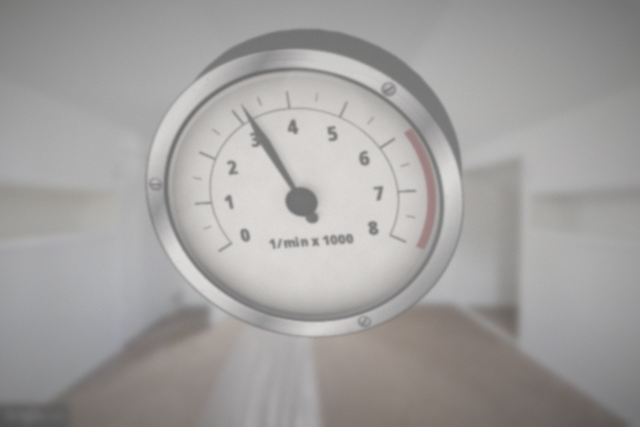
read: **3250** rpm
